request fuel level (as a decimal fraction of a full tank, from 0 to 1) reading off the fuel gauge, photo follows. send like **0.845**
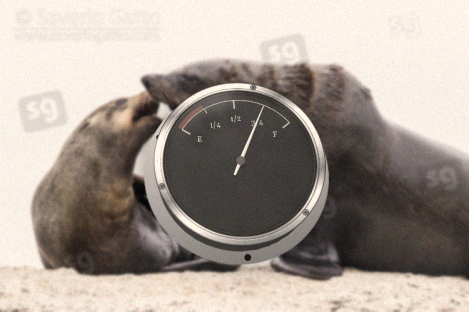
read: **0.75**
